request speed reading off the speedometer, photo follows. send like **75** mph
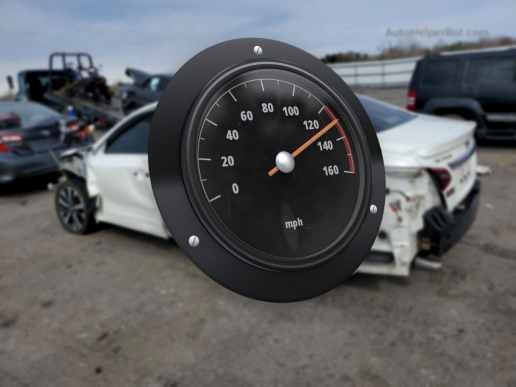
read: **130** mph
